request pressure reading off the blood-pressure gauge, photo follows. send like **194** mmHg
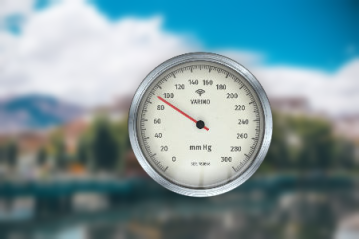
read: **90** mmHg
